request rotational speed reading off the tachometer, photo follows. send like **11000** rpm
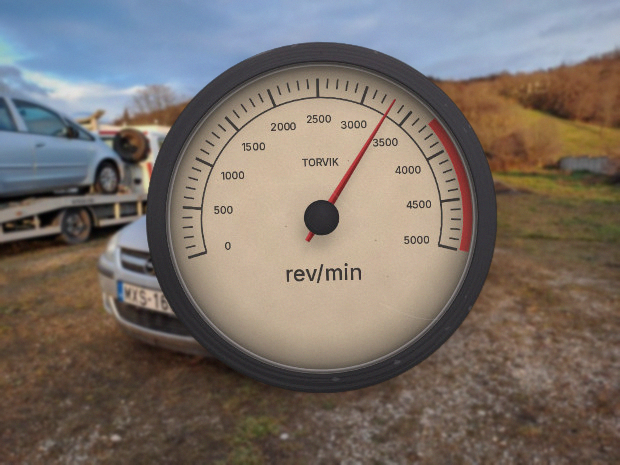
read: **3300** rpm
